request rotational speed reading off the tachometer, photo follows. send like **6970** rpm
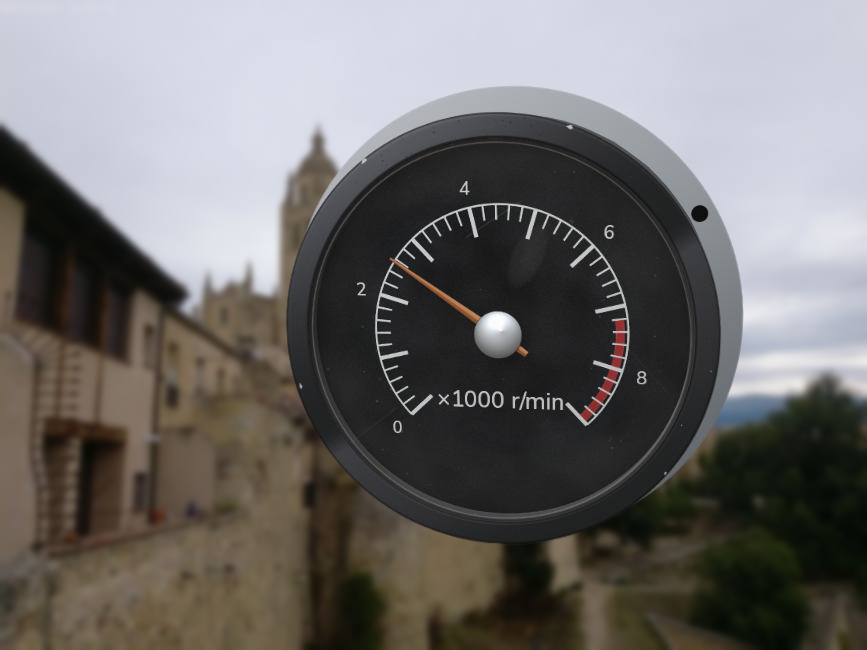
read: **2600** rpm
